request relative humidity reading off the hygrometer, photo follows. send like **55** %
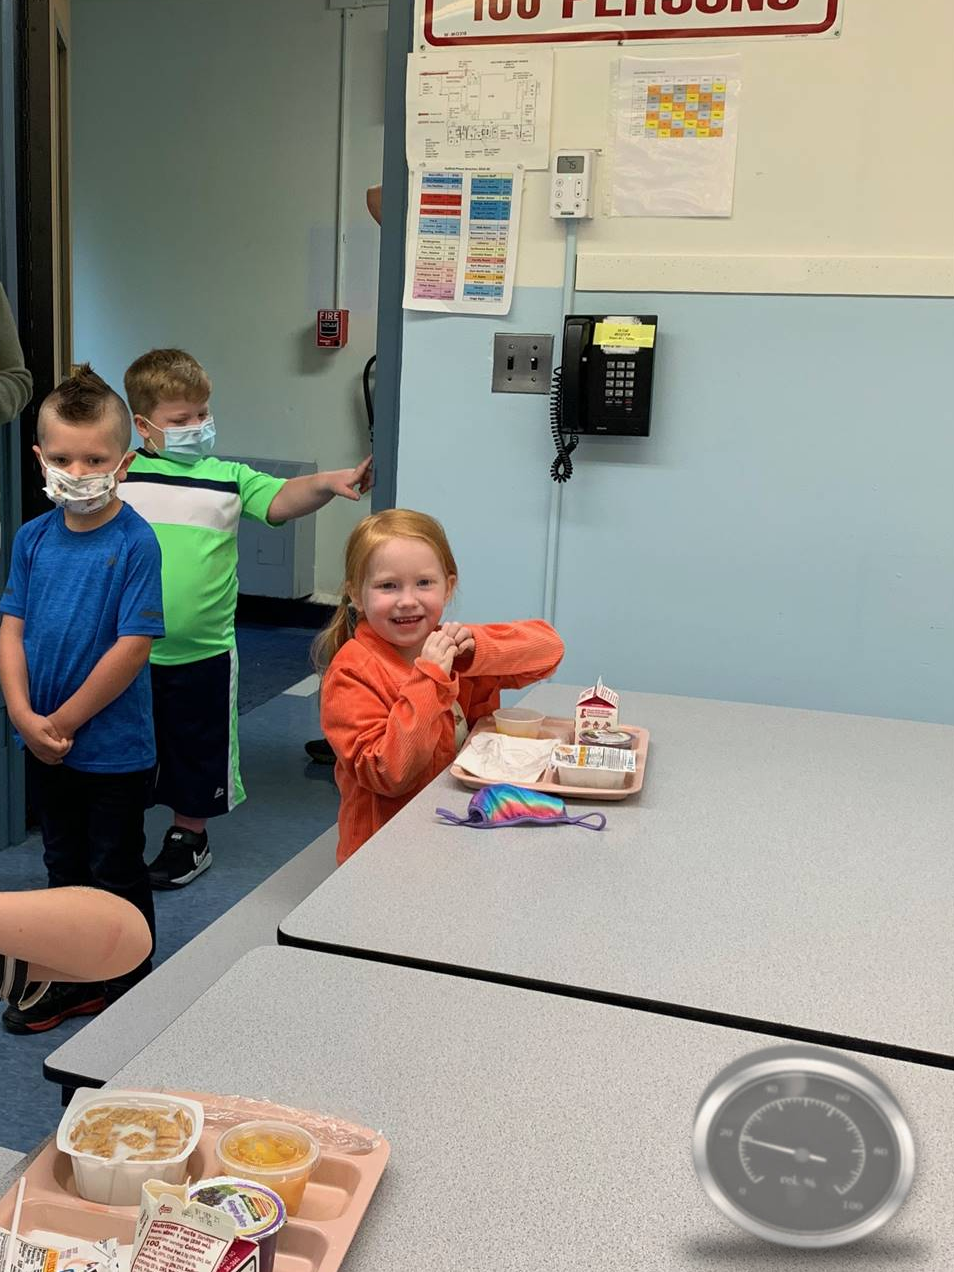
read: **20** %
